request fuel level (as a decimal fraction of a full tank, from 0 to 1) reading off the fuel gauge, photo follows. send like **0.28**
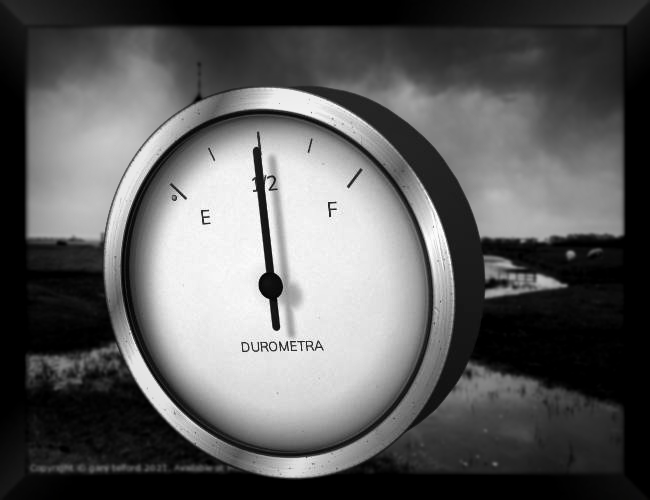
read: **0.5**
